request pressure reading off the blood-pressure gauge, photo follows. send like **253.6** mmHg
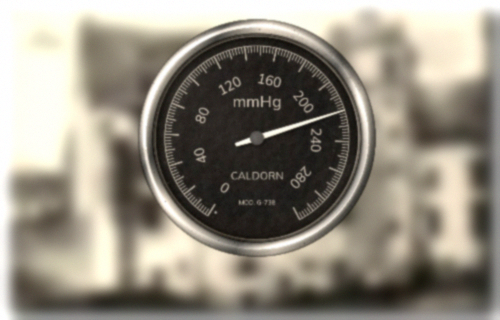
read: **220** mmHg
